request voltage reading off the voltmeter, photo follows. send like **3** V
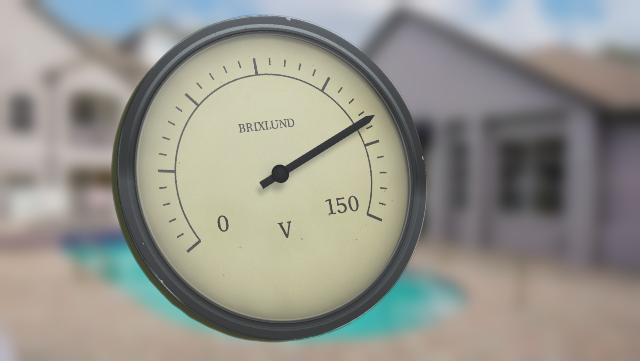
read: **117.5** V
